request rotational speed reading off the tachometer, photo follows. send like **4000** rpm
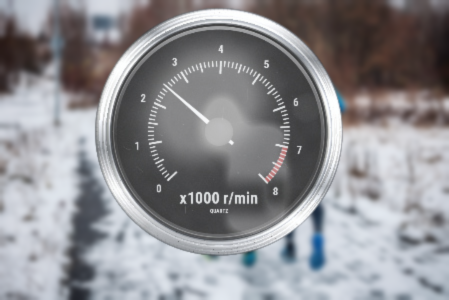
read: **2500** rpm
